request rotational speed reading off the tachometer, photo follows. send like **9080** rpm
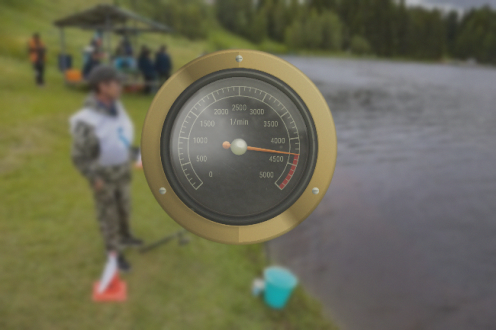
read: **4300** rpm
